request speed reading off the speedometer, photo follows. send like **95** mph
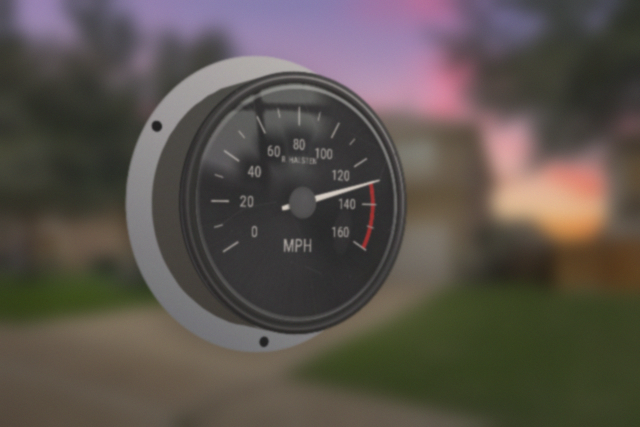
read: **130** mph
